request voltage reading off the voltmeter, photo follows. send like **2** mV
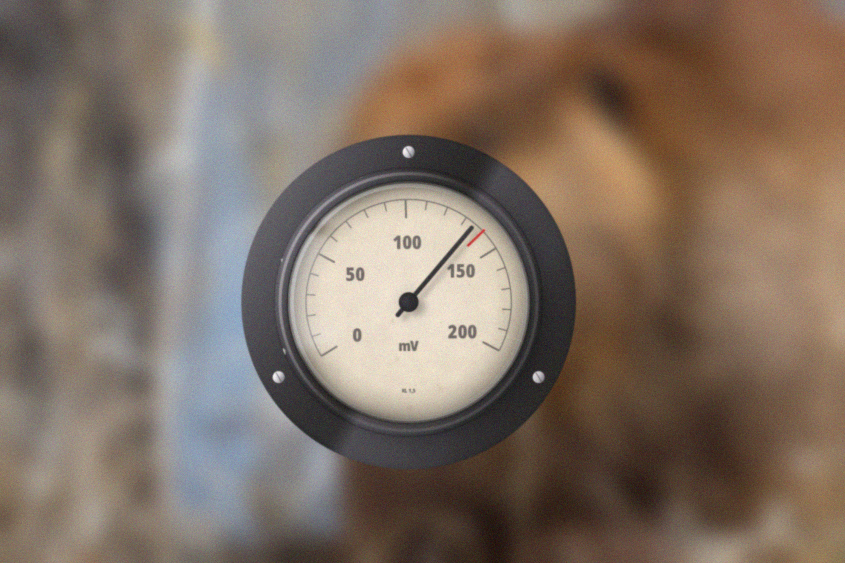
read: **135** mV
